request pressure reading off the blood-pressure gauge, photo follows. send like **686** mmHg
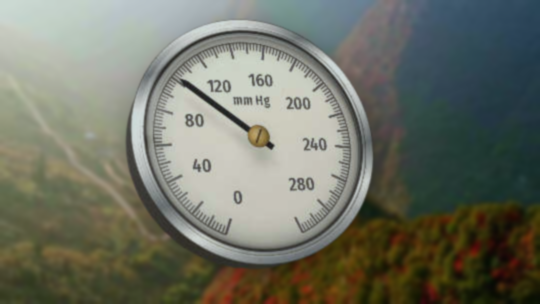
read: **100** mmHg
